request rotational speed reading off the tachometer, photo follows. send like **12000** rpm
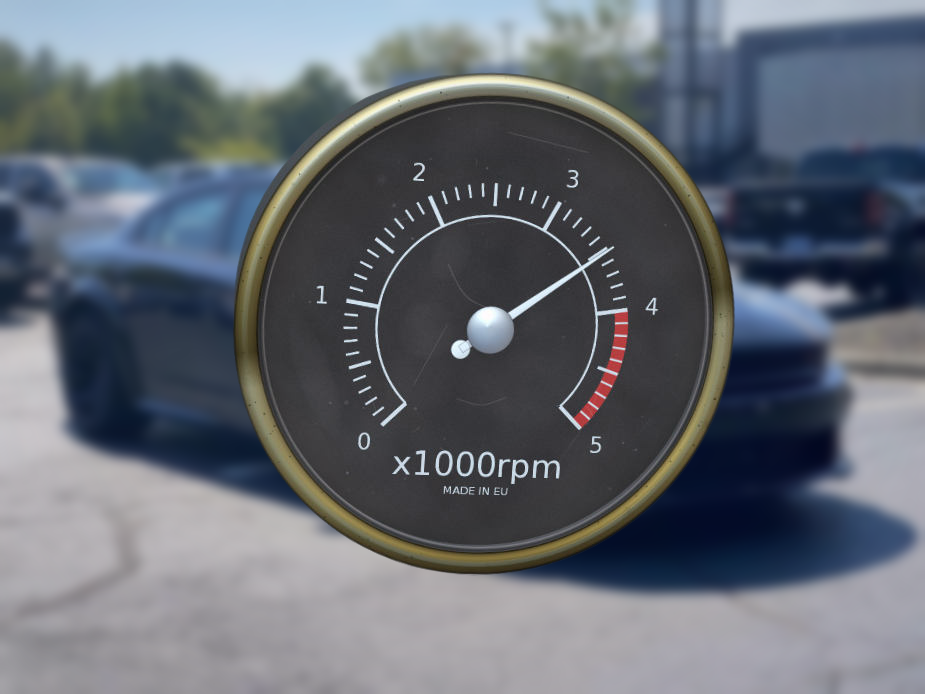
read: **3500** rpm
